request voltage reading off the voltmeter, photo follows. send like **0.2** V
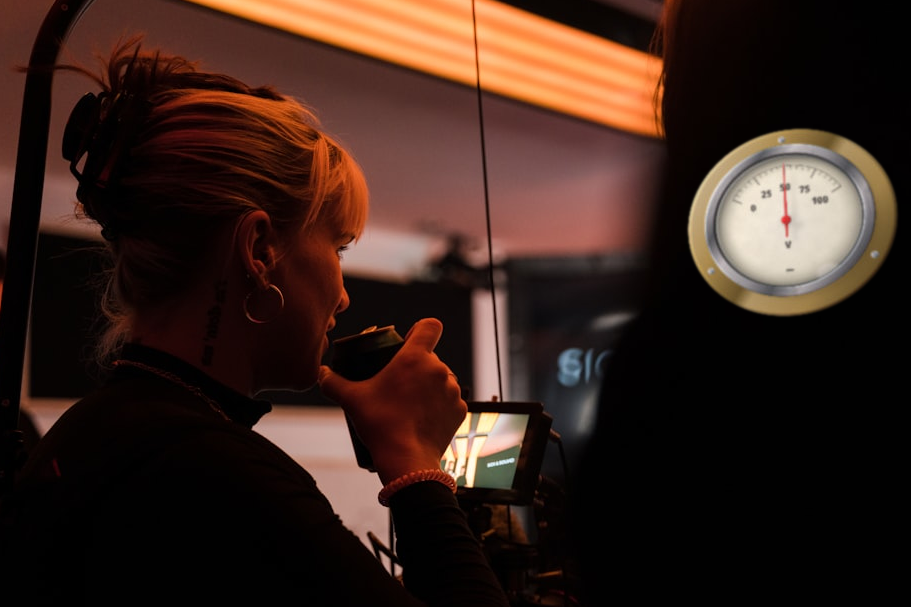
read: **50** V
